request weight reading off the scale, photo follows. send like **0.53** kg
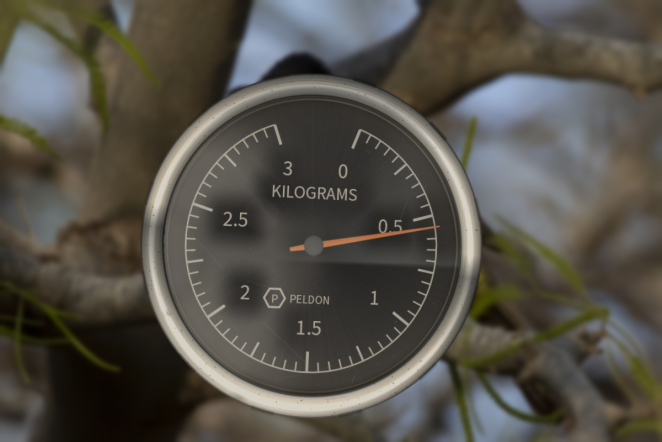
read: **0.55** kg
